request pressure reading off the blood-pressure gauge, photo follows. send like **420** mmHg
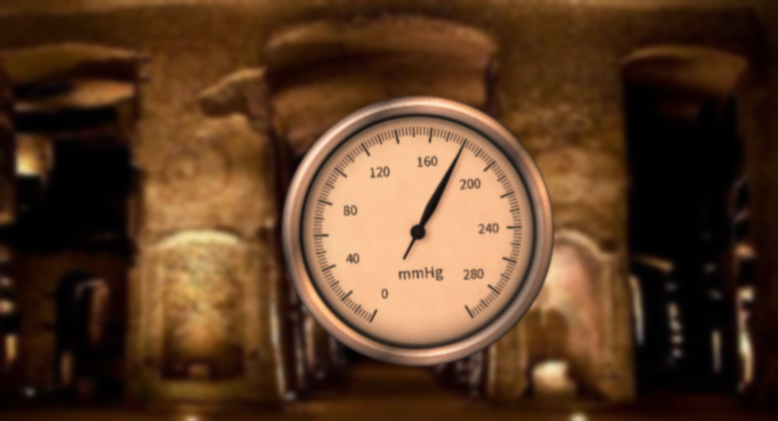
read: **180** mmHg
